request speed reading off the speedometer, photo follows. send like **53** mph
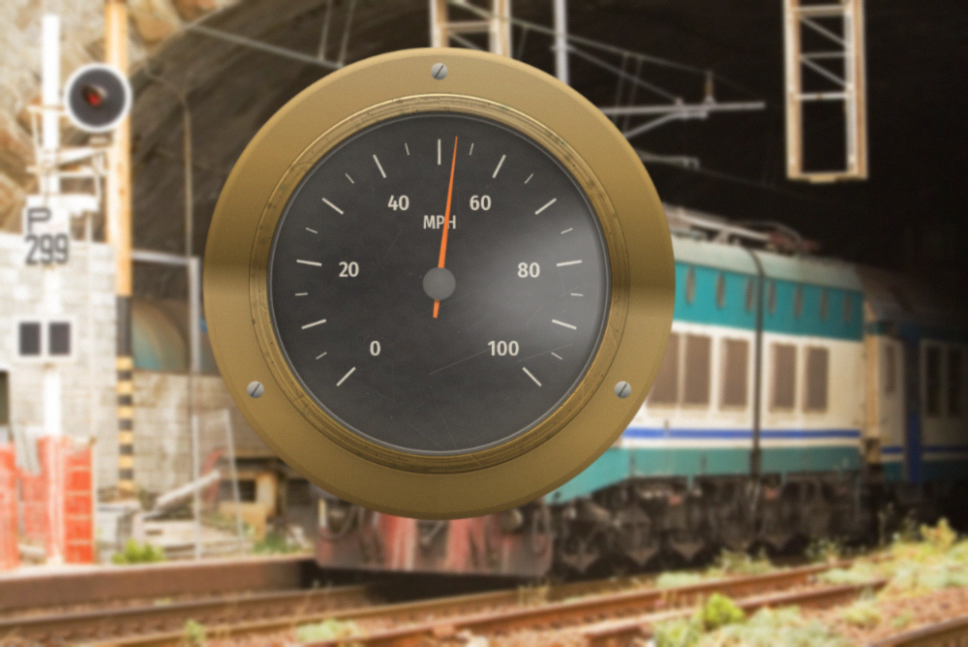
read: **52.5** mph
